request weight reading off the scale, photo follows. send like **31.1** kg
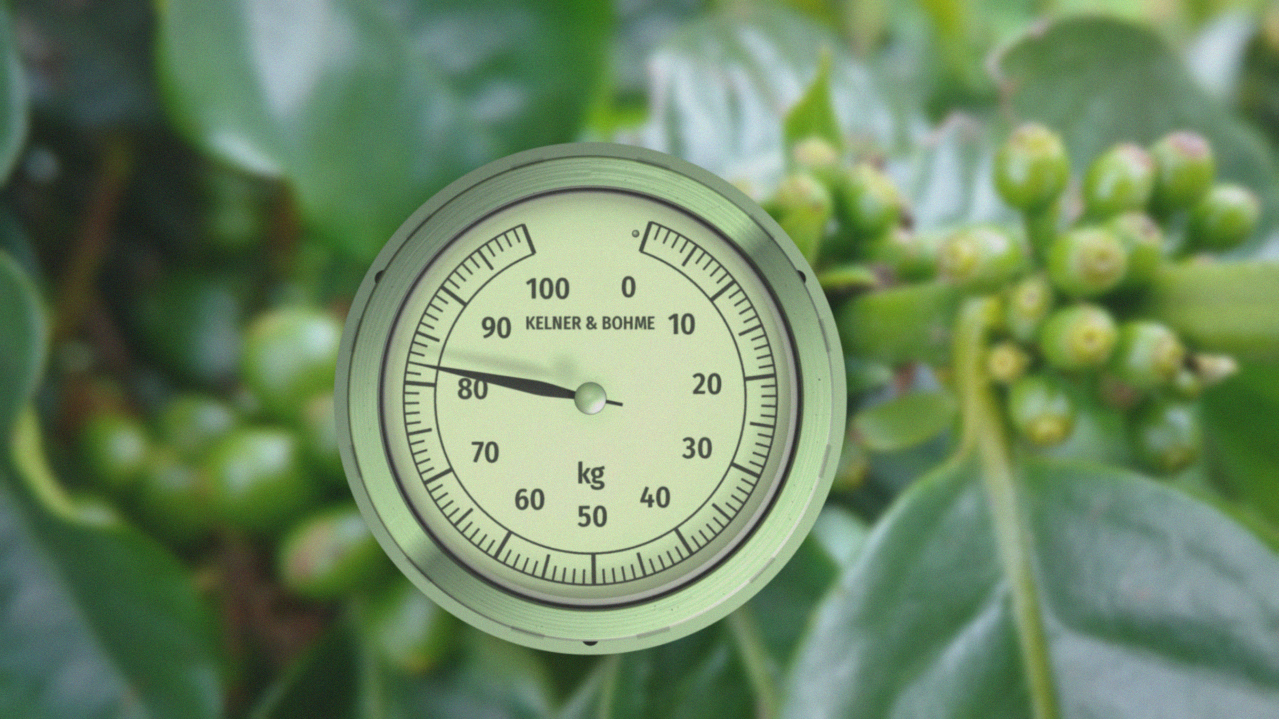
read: **82** kg
